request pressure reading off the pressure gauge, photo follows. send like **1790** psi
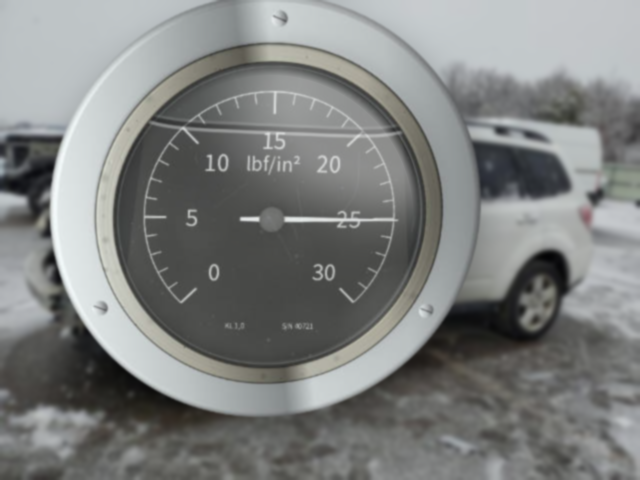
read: **25** psi
